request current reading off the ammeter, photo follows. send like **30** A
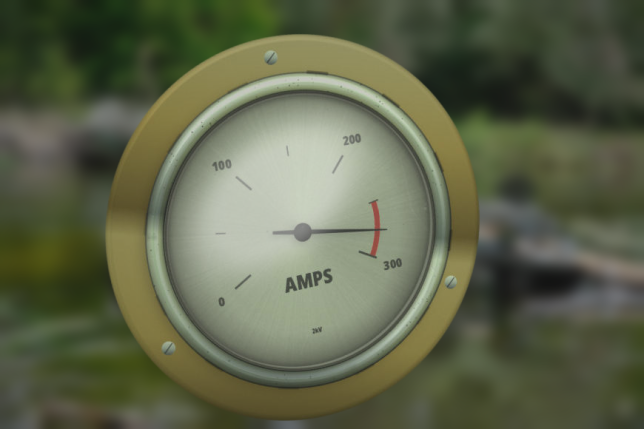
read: **275** A
